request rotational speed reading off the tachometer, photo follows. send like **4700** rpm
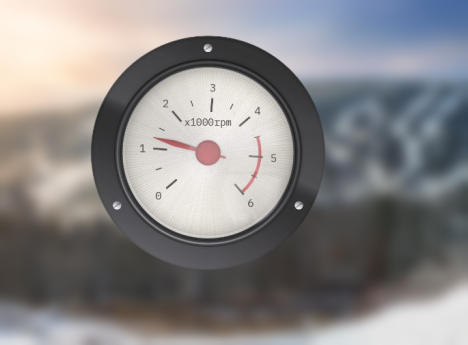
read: **1250** rpm
